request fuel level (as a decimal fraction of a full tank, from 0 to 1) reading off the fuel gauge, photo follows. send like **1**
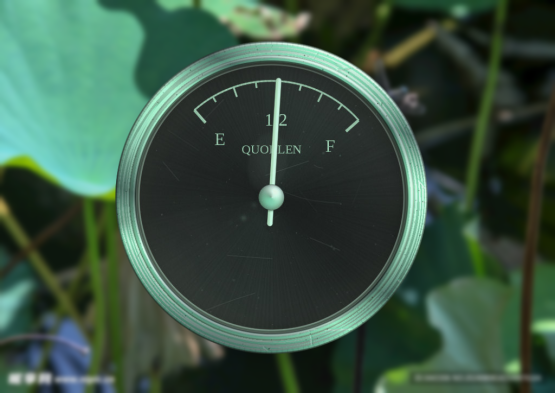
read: **0.5**
